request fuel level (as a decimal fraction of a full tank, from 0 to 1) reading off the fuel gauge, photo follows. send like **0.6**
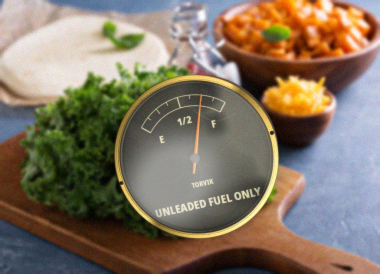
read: **0.75**
